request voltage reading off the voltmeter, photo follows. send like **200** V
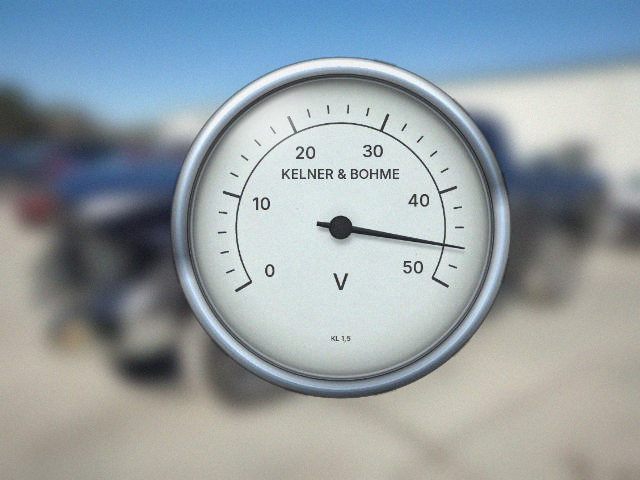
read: **46** V
